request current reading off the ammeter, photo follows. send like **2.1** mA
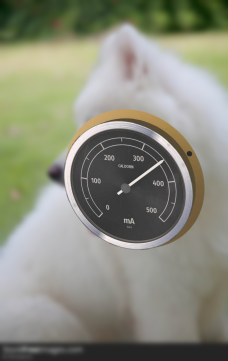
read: **350** mA
